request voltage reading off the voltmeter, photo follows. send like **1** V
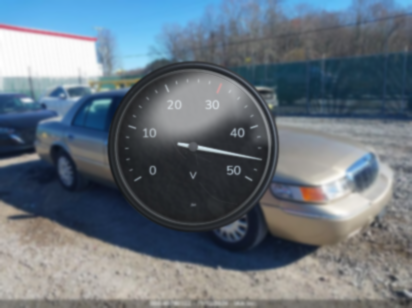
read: **46** V
